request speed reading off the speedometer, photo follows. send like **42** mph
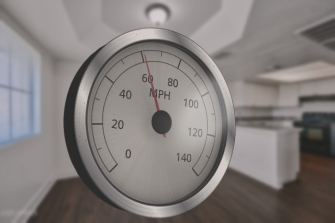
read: **60** mph
